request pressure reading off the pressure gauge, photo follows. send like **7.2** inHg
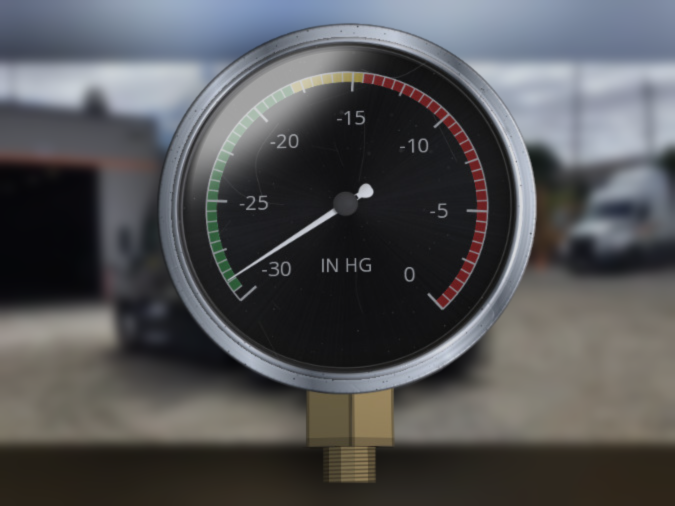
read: **-29** inHg
